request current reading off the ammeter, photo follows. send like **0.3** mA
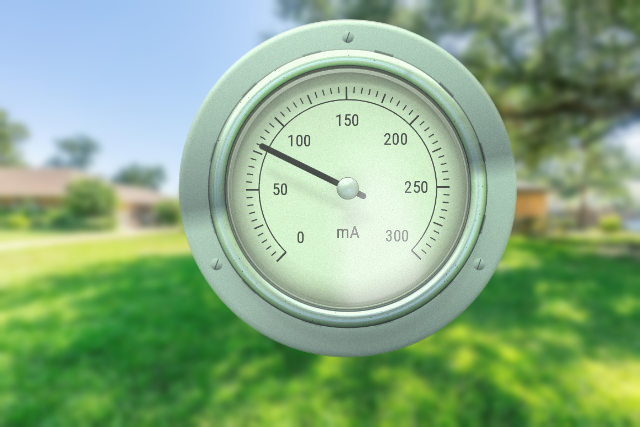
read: **80** mA
